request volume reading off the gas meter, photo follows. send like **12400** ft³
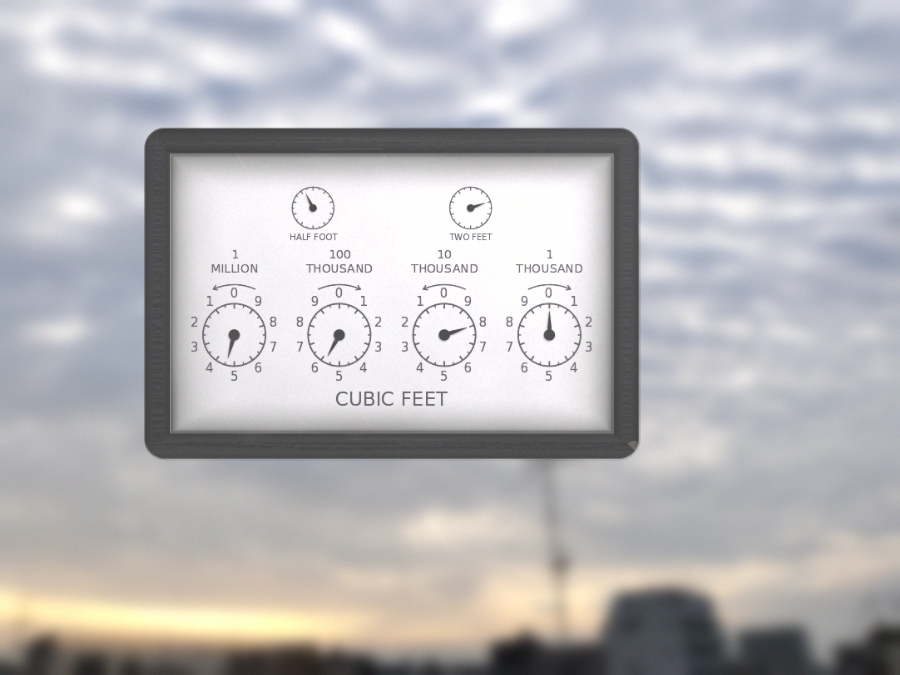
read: **458000** ft³
